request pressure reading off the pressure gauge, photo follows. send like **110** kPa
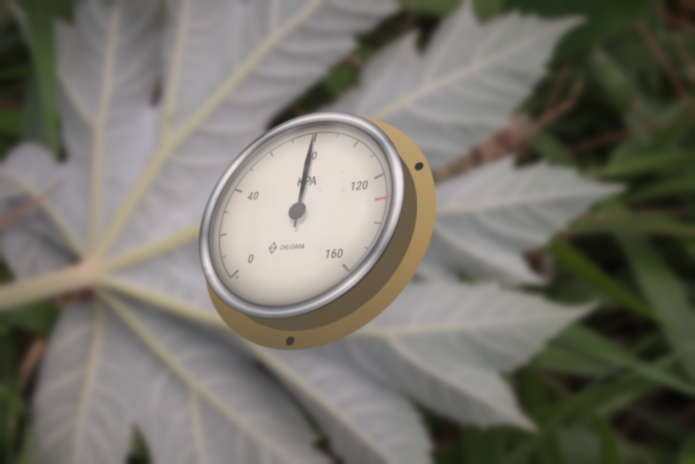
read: **80** kPa
